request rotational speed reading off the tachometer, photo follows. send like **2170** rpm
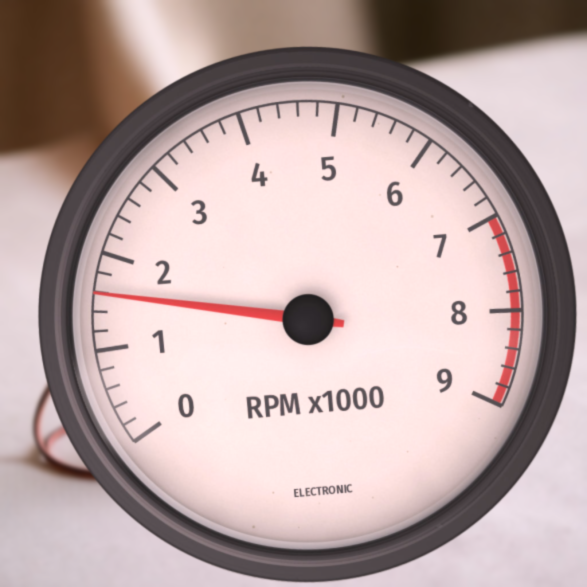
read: **1600** rpm
